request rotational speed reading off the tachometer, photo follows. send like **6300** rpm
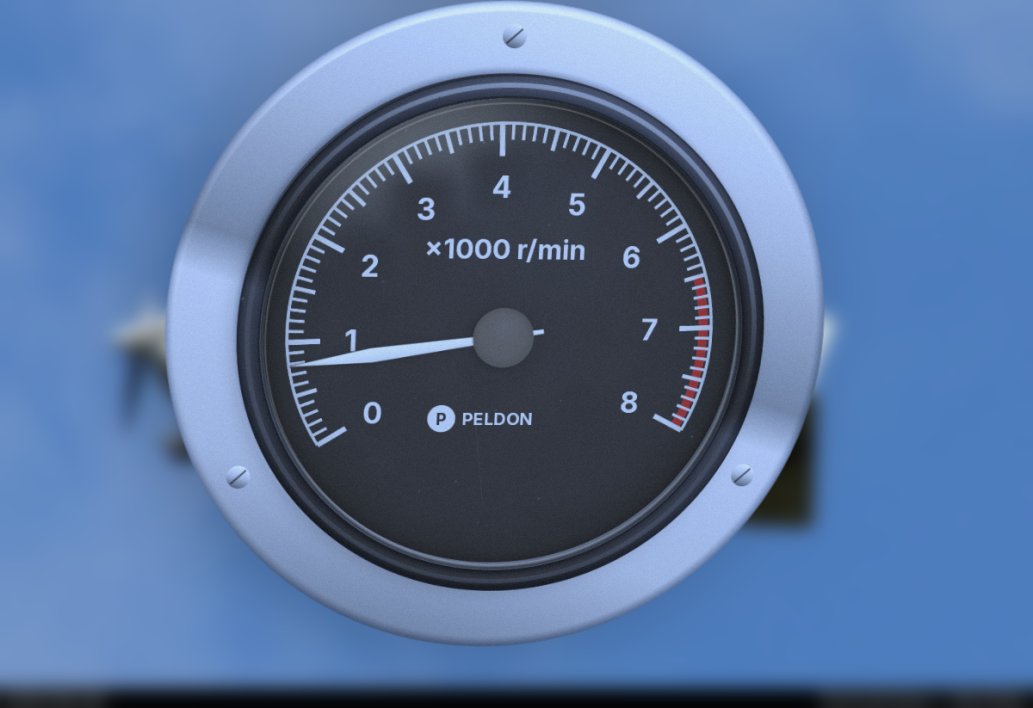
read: **800** rpm
